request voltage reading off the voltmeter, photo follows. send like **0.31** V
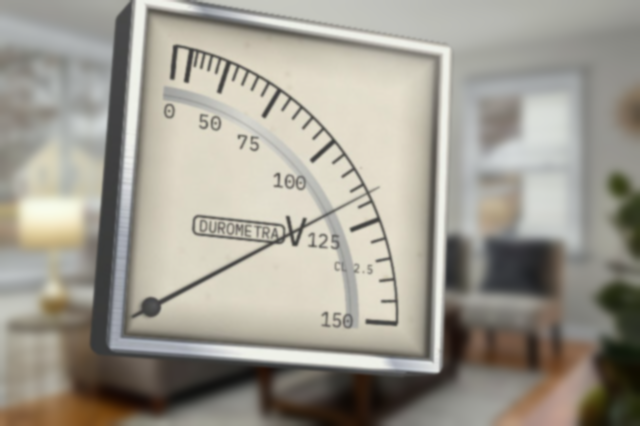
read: **117.5** V
